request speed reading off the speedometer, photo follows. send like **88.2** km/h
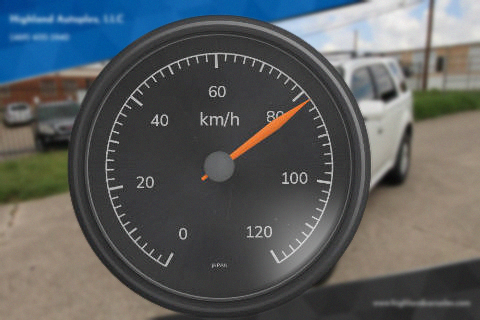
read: **82** km/h
